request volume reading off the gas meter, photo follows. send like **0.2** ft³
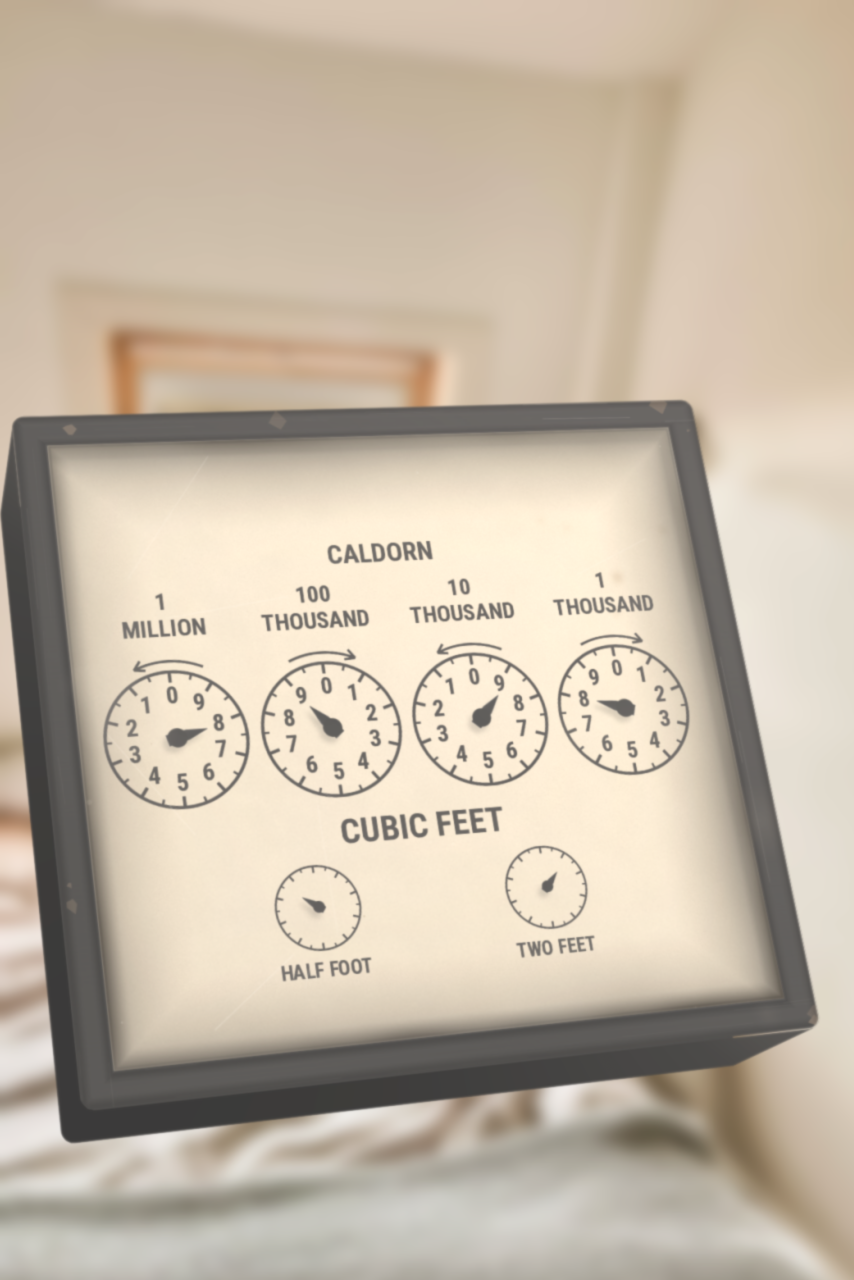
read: **788800** ft³
